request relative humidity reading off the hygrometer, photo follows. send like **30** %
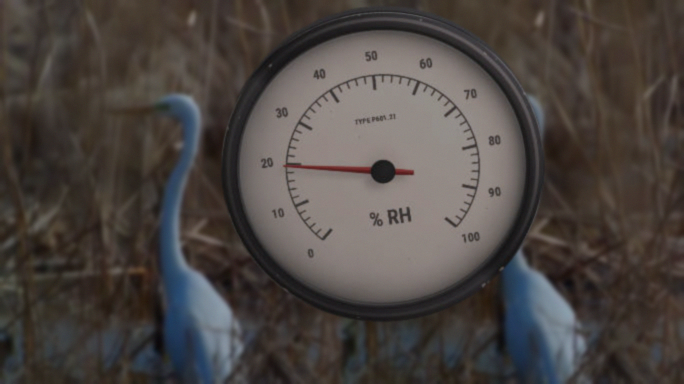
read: **20** %
